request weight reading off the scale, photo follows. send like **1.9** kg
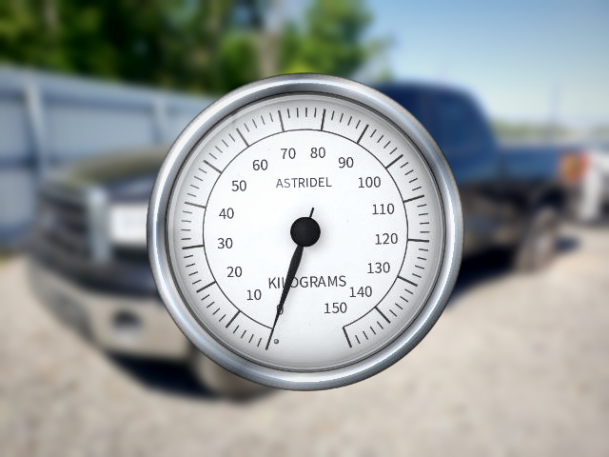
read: **0** kg
